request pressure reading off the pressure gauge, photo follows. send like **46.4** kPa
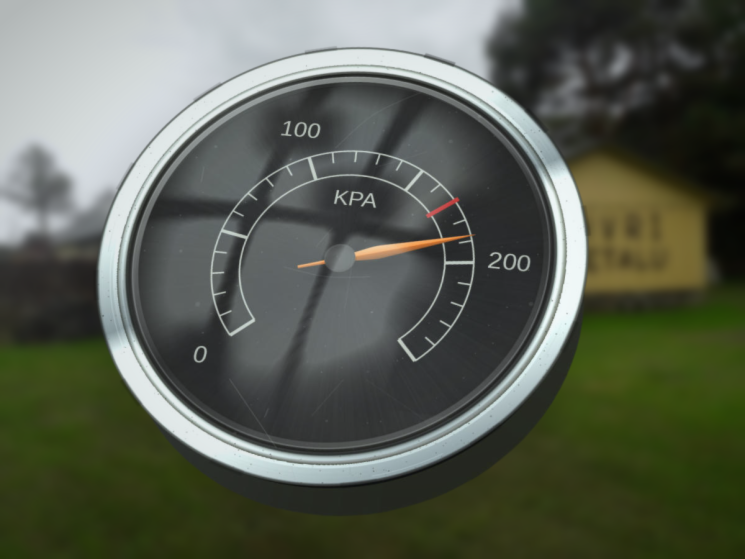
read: **190** kPa
